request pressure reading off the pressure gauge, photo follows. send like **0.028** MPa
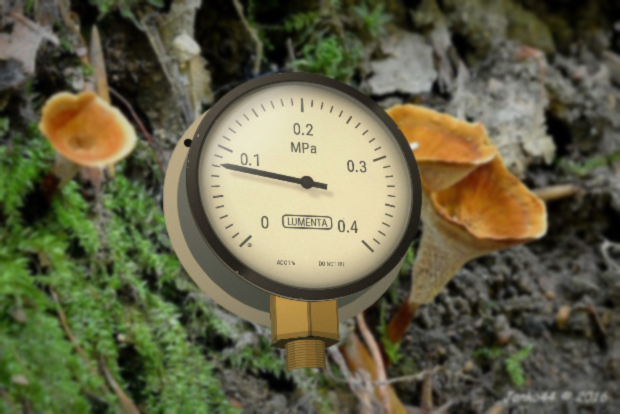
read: **0.08** MPa
